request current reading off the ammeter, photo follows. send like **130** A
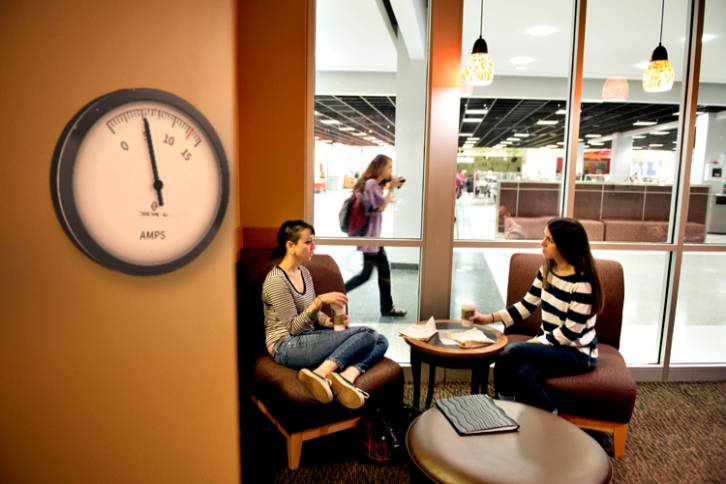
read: **5** A
